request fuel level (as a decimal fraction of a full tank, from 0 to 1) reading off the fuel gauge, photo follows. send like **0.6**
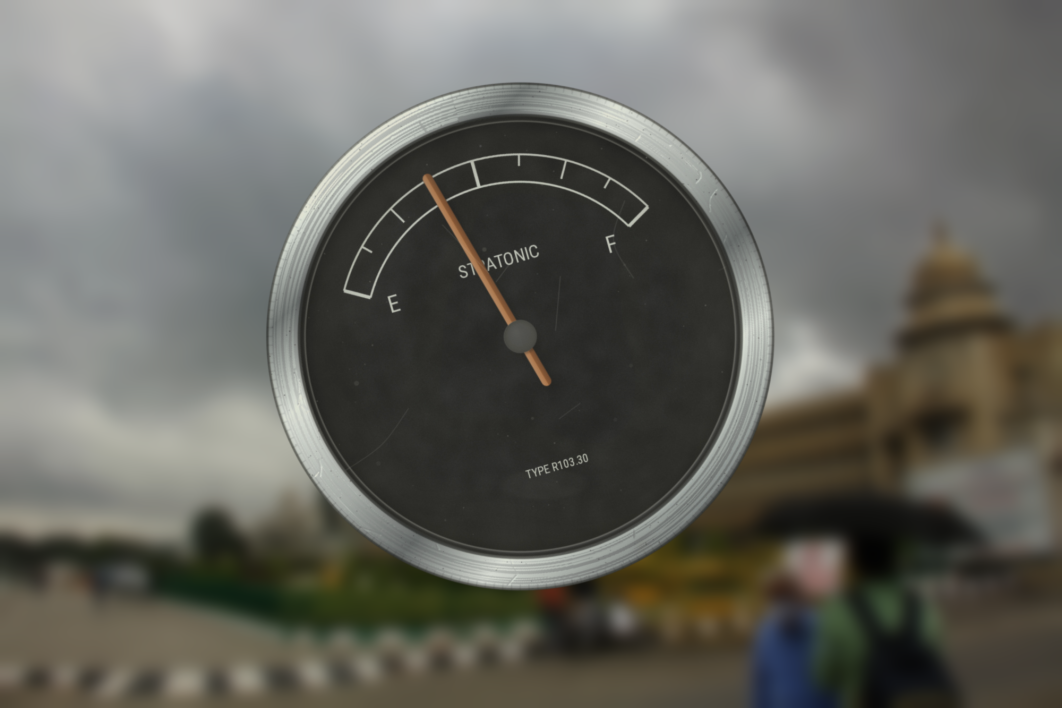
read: **0.375**
